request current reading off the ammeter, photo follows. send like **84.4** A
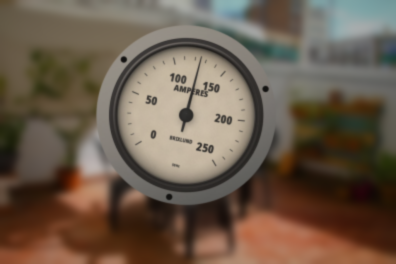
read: **125** A
